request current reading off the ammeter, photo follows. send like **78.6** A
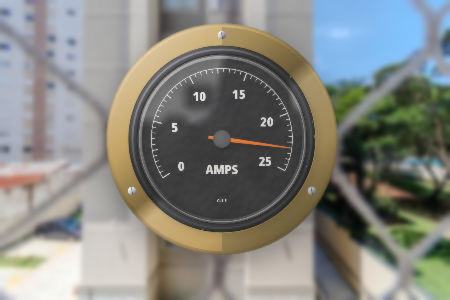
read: **23** A
